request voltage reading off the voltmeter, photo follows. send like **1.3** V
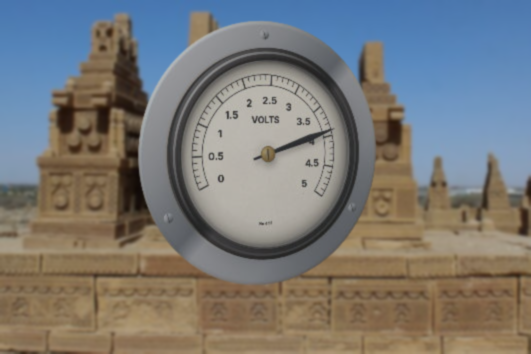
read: **3.9** V
